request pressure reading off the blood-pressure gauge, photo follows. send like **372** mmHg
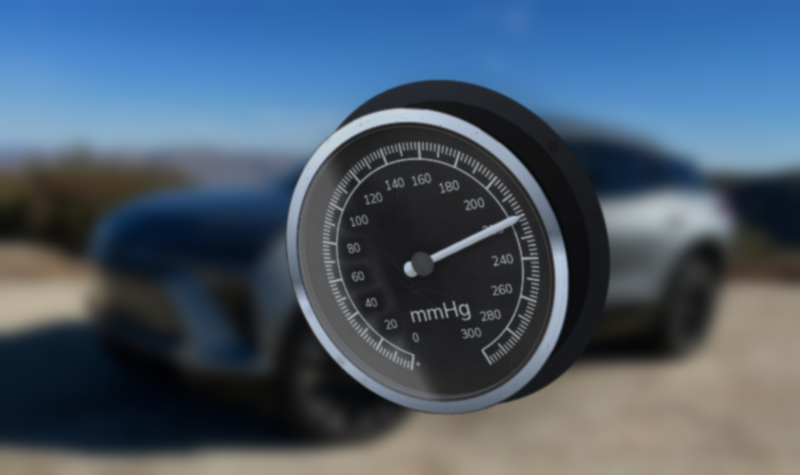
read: **220** mmHg
